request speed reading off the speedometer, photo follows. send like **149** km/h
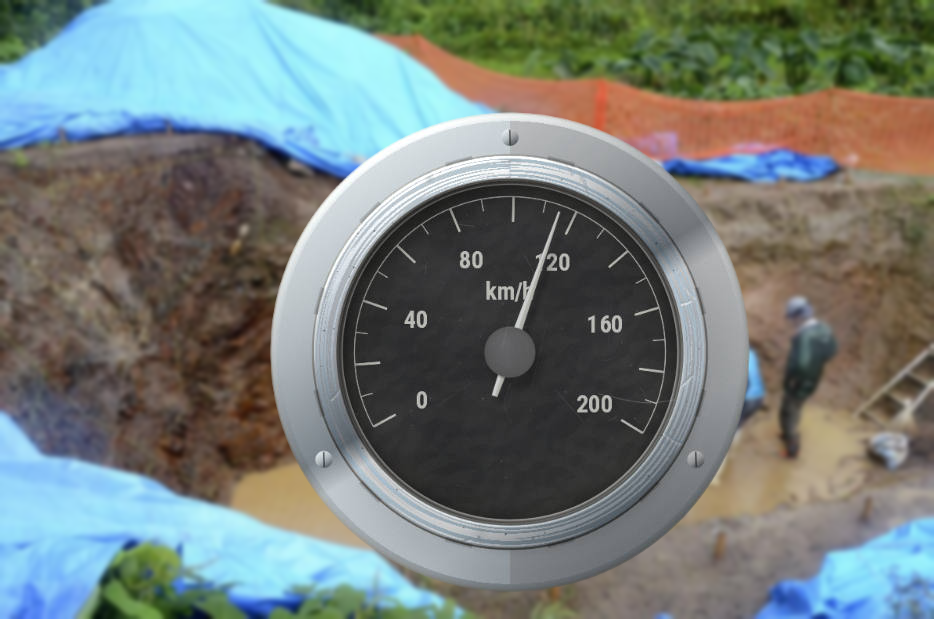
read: **115** km/h
